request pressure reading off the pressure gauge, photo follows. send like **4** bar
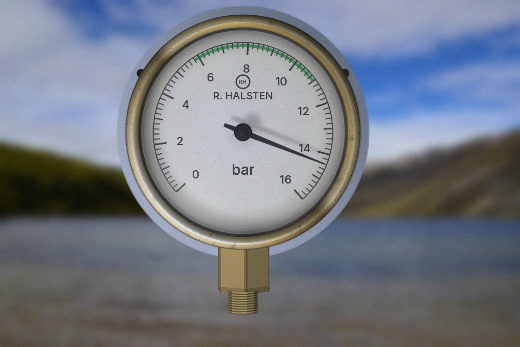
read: **14.4** bar
